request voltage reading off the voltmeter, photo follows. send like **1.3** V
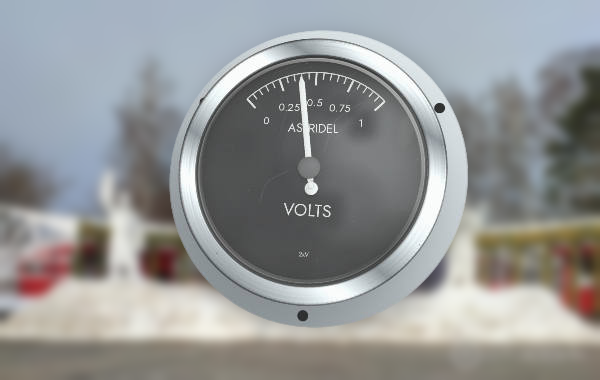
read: **0.4** V
